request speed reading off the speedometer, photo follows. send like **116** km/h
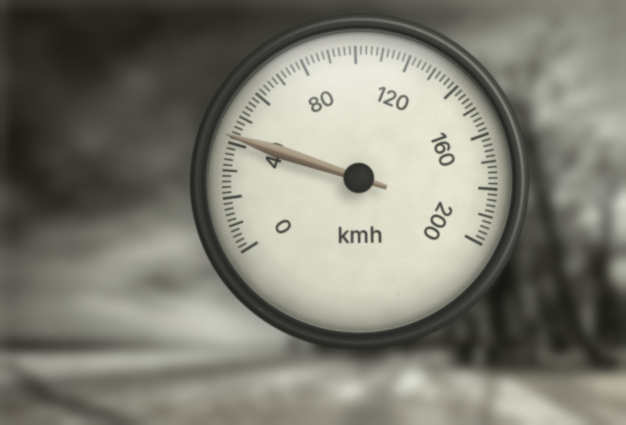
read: **42** km/h
